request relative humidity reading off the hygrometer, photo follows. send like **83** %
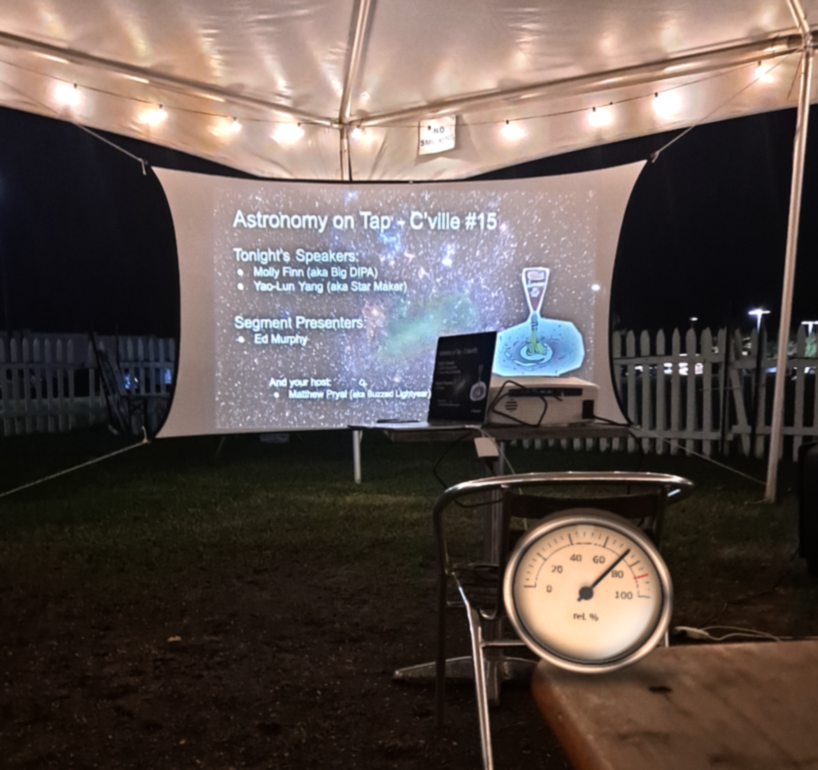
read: **72** %
